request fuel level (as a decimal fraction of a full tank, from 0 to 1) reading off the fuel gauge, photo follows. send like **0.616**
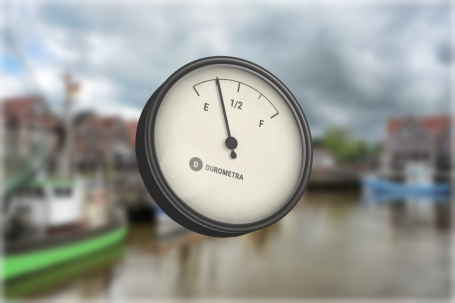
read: **0.25**
